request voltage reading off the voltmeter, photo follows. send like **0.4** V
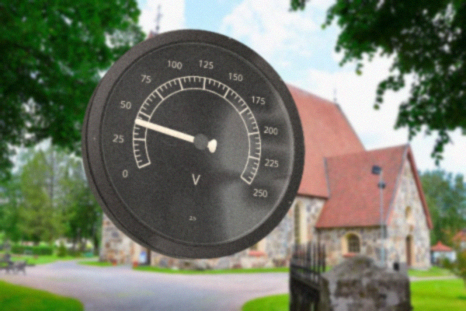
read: **40** V
